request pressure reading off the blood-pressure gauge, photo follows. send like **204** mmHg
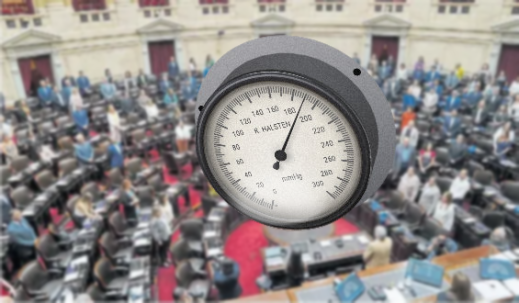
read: **190** mmHg
